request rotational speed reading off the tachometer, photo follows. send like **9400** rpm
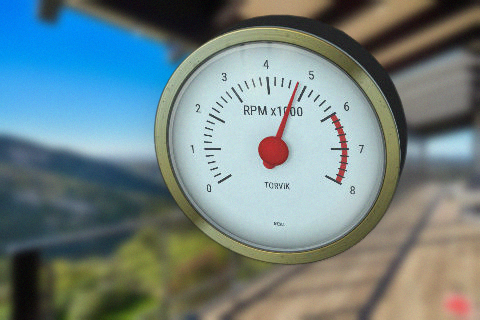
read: **4800** rpm
